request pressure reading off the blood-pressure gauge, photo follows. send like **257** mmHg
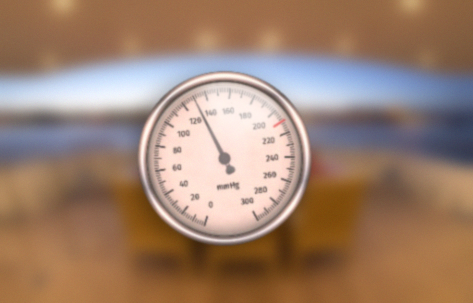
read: **130** mmHg
